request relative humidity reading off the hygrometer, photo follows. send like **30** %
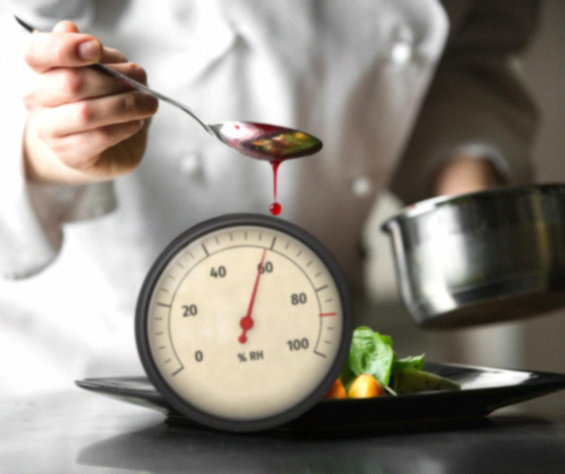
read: **58** %
